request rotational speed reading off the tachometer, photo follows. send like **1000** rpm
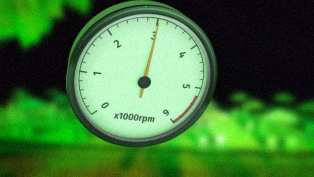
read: **3000** rpm
